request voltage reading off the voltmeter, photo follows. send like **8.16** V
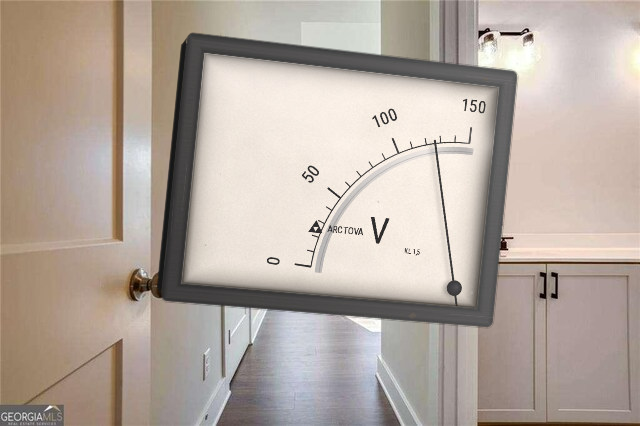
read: **125** V
